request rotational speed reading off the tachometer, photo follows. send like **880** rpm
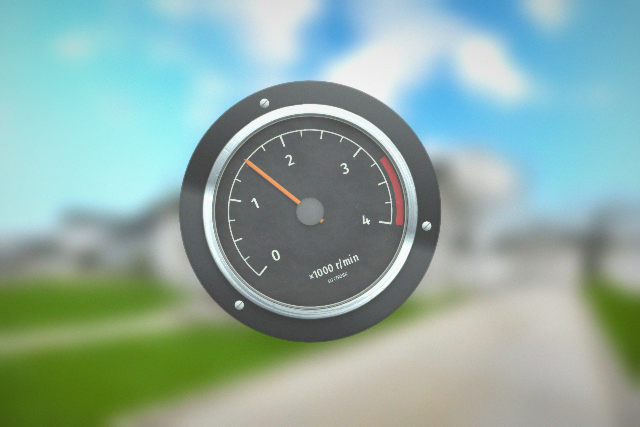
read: **1500** rpm
